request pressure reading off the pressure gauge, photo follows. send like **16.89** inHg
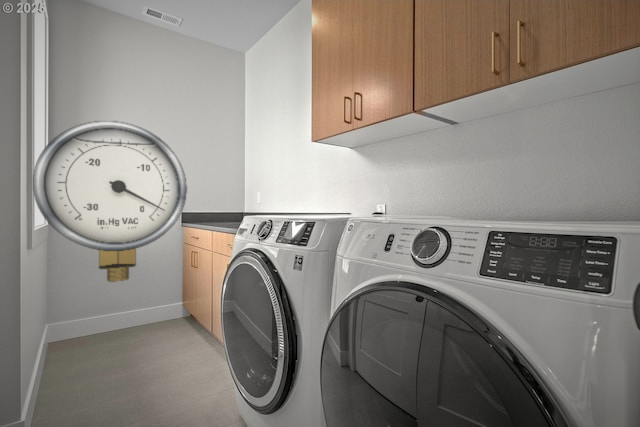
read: **-2** inHg
